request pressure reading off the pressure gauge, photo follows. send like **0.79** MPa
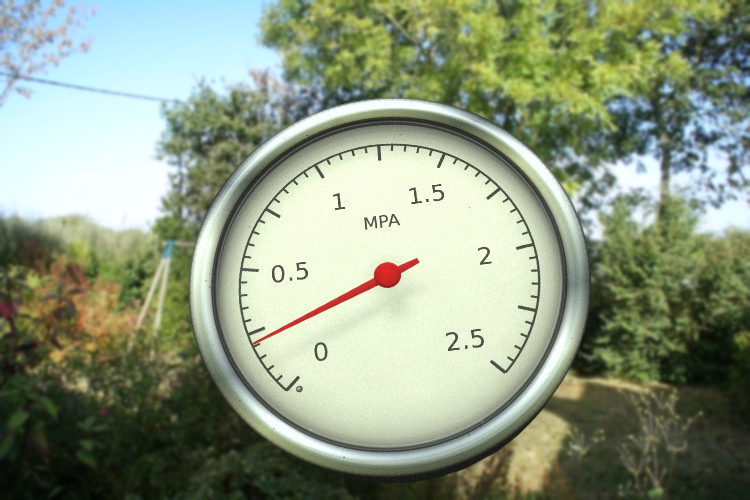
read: **0.2** MPa
